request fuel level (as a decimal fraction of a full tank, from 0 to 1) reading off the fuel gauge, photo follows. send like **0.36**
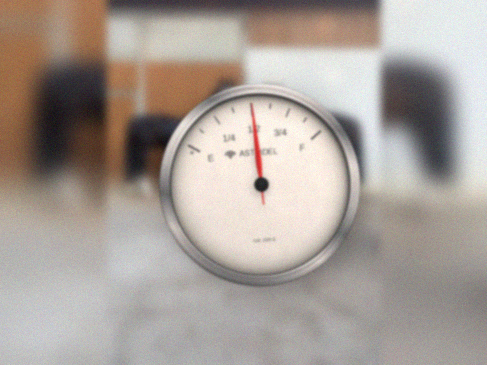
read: **0.5**
